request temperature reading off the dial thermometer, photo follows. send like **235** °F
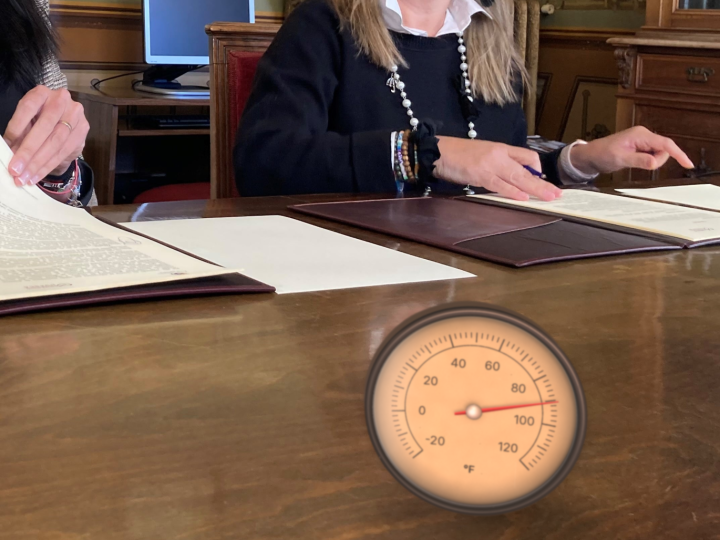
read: **90** °F
